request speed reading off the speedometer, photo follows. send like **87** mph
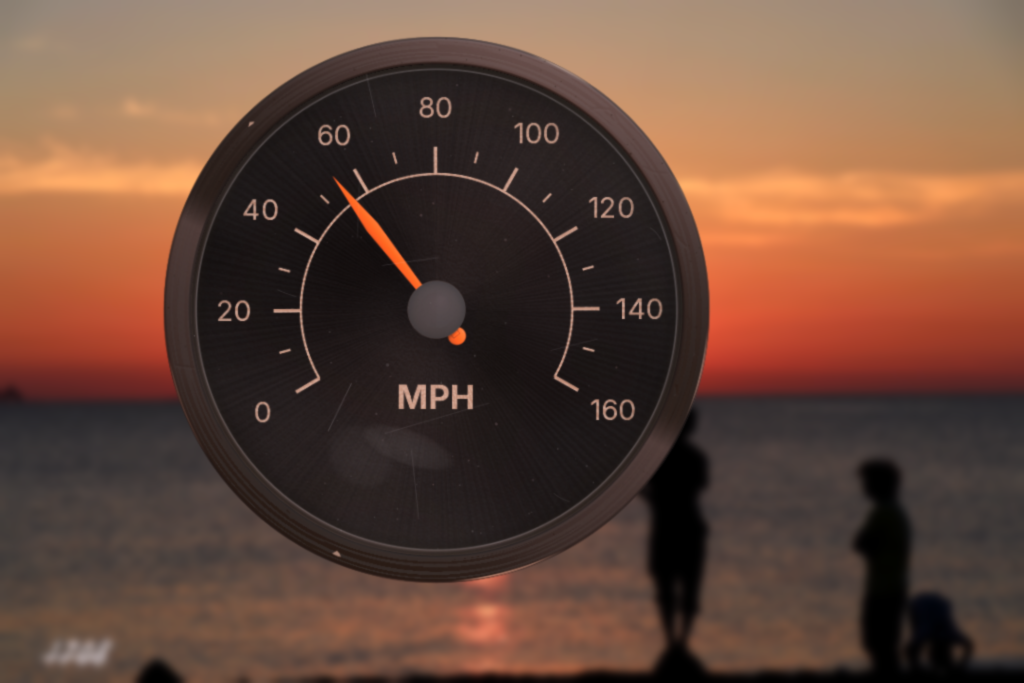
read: **55** mph
